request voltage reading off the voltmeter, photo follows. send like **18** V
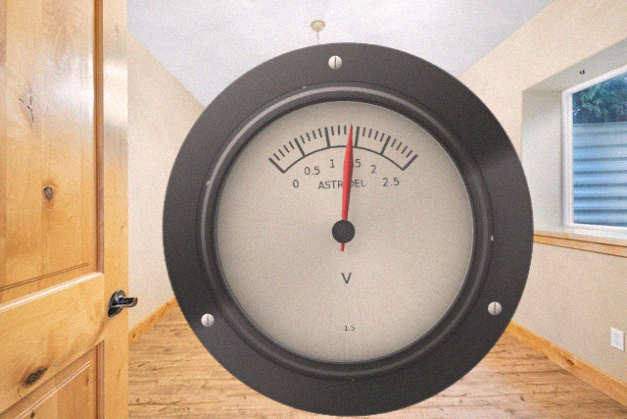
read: **1.4** V
